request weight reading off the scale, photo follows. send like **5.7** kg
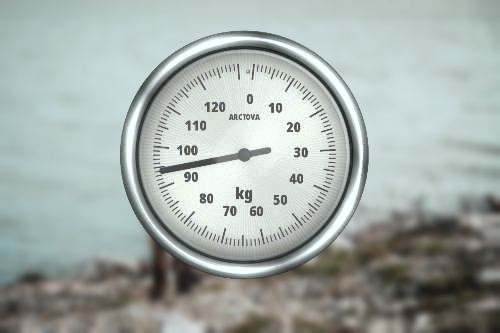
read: **94** kg
